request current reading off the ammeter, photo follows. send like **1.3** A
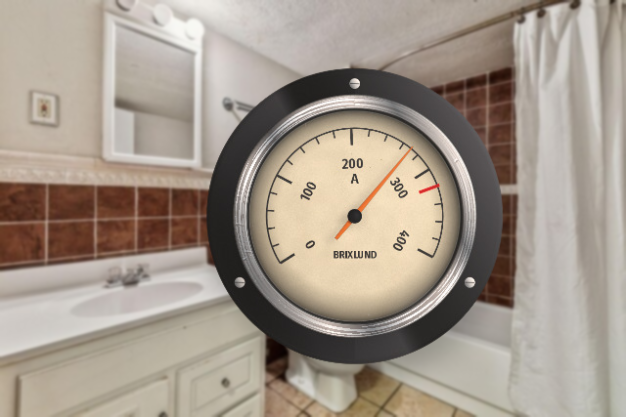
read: **270** A
